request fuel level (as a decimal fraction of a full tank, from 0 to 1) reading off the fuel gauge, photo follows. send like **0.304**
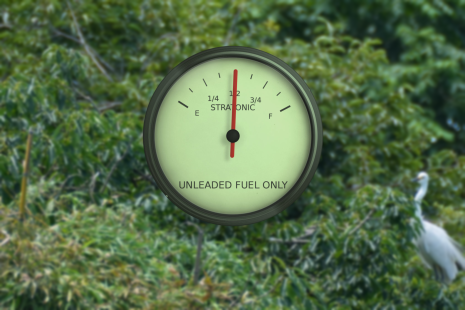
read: **0.5**
